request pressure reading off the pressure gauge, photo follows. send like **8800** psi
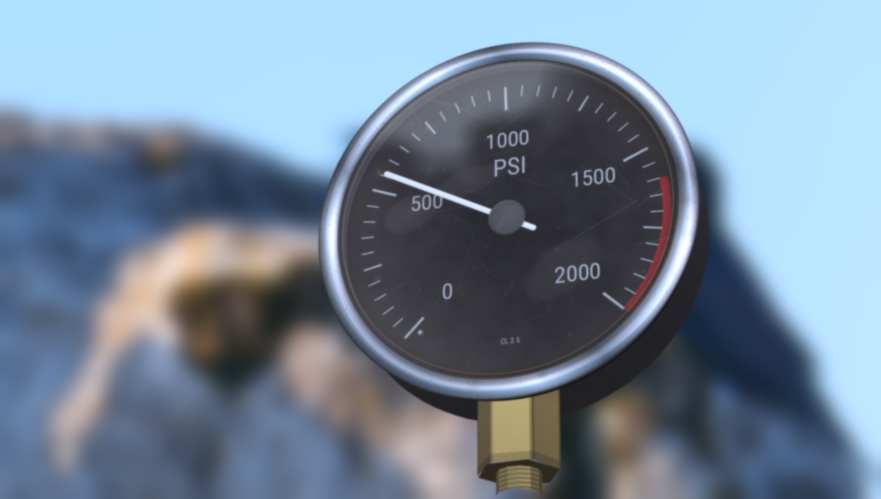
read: **550** psi
